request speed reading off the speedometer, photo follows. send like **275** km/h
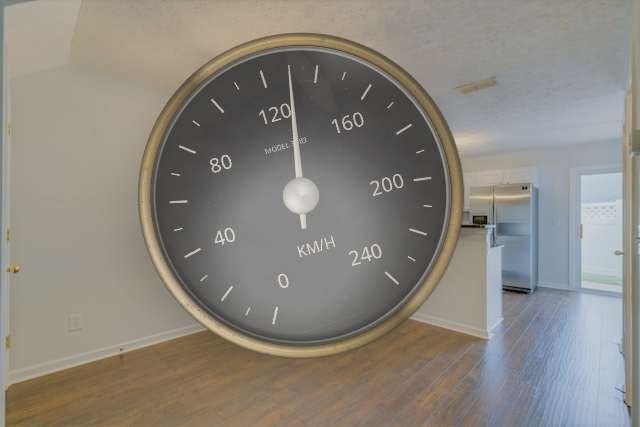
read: **130** km/h
